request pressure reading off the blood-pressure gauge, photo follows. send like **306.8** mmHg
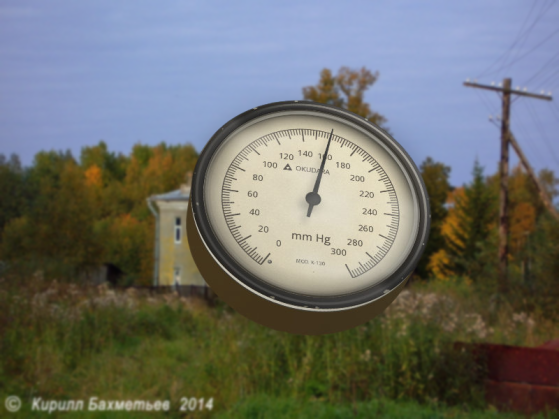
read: **160** mmHg
